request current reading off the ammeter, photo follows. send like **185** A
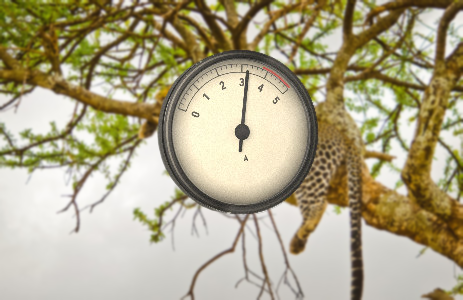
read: **3.2** A
